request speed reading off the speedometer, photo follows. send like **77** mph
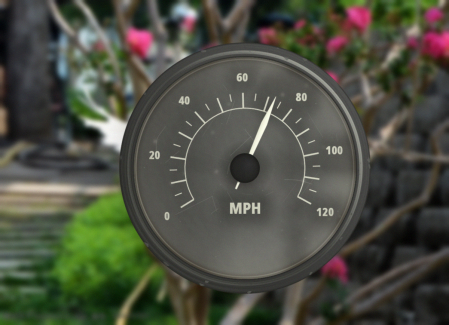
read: **72.5** mph
